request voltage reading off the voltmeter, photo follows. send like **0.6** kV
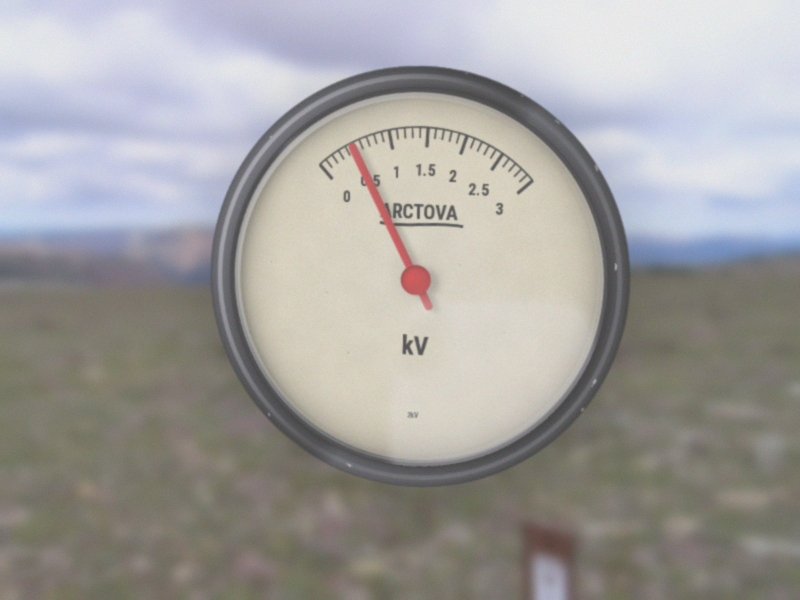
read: **0.5** kV
